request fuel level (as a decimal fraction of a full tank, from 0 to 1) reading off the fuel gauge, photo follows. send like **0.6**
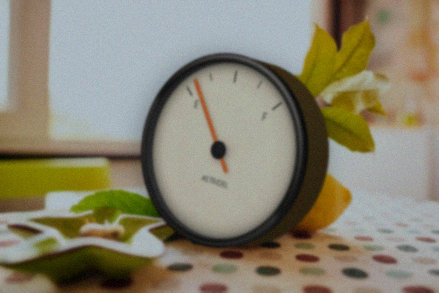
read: **0.125**
